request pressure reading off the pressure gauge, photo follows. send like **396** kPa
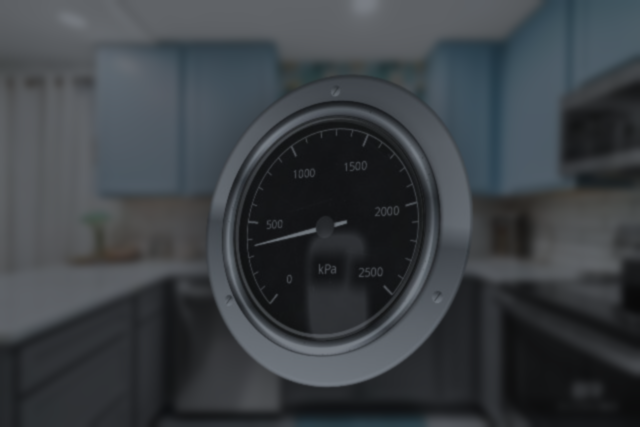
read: **350** kPa
